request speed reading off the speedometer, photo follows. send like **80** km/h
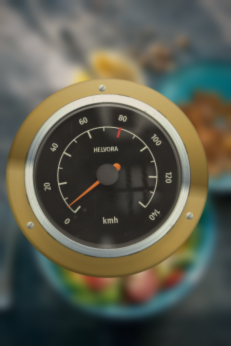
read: **5** km/h
